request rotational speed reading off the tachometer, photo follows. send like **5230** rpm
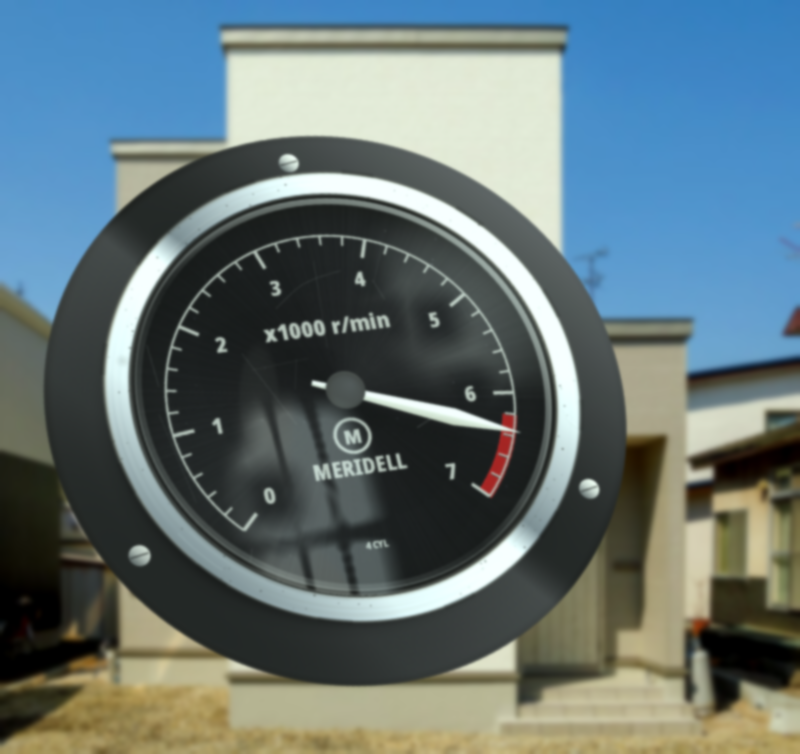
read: **6400** rpm
